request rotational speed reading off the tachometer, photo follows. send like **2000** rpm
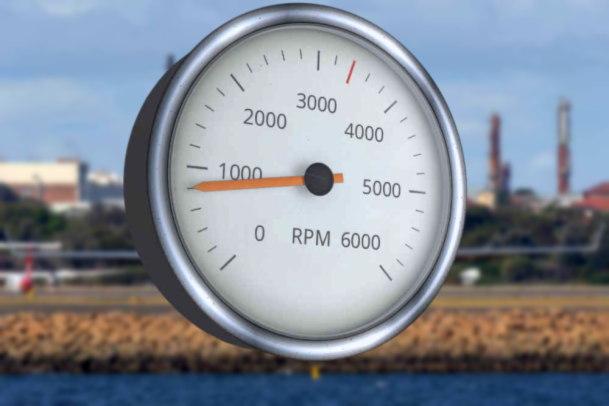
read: **800** rpm
